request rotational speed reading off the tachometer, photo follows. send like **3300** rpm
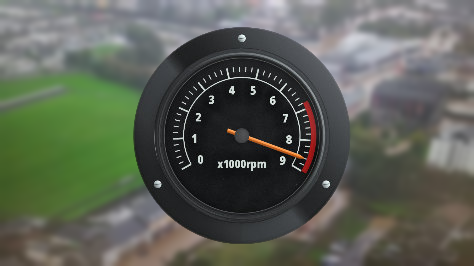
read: **8600** rpm
